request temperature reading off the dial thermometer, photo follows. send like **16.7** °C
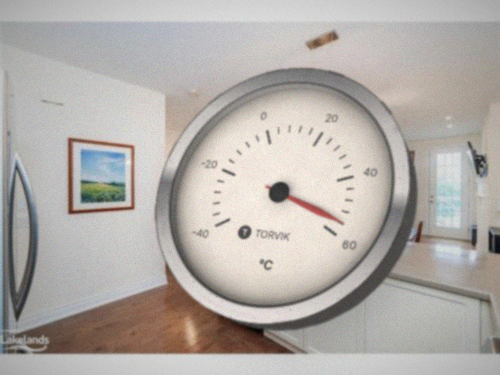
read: **56** °C
